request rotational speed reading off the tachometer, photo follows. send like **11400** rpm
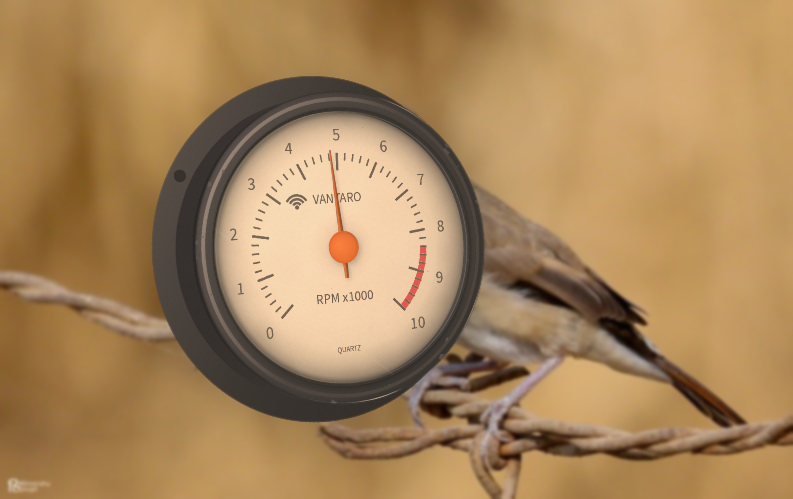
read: **4800** rpm
